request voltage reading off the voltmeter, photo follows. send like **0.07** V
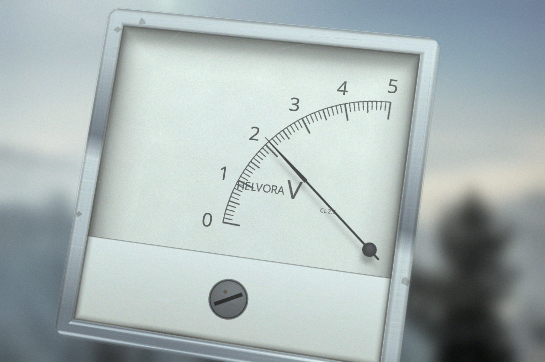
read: **2.1** V
